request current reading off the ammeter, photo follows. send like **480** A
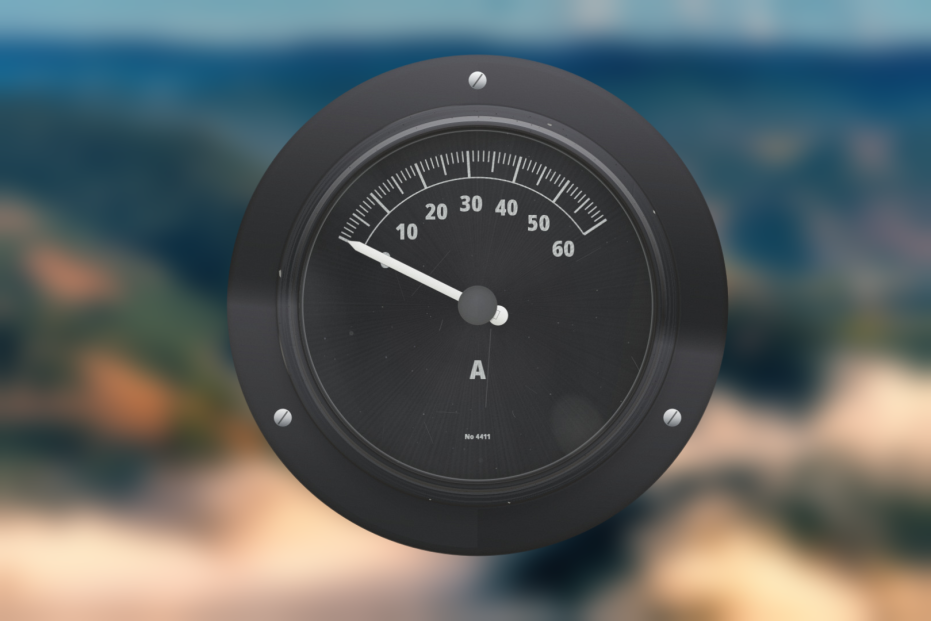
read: **0** A
